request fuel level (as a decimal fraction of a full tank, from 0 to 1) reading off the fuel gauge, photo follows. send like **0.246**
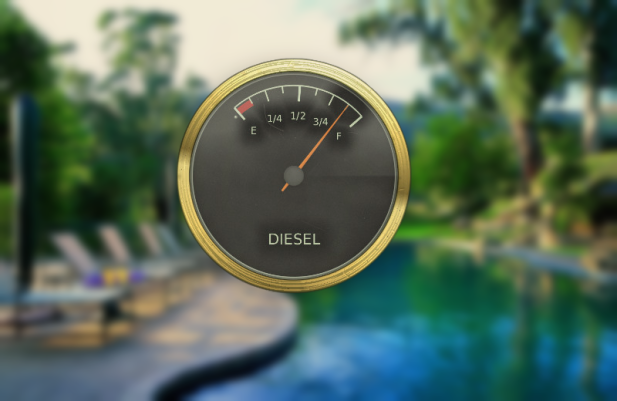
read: **0.875**
